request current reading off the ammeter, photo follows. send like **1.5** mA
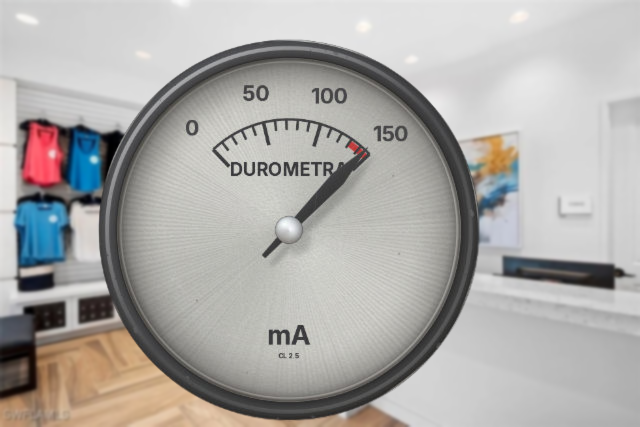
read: **145** mA
